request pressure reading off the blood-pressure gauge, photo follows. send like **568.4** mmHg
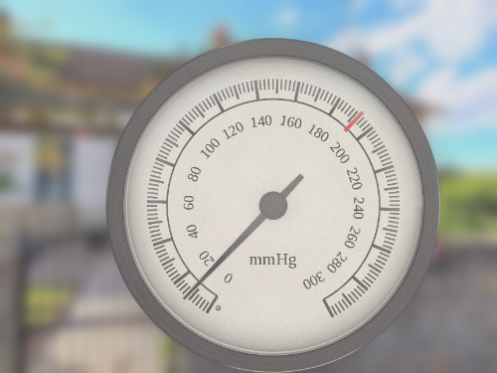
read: **12** mmHg
